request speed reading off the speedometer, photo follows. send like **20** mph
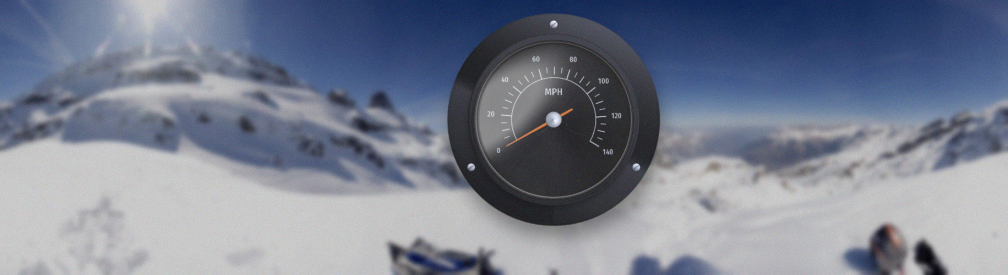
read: **0** mph
